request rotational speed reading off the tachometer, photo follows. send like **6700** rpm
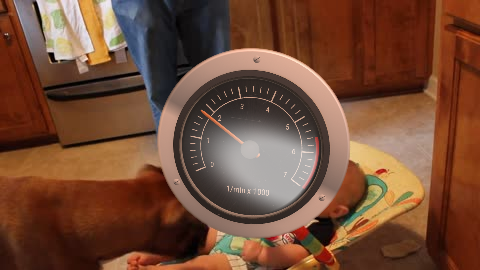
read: **1800** rpm
